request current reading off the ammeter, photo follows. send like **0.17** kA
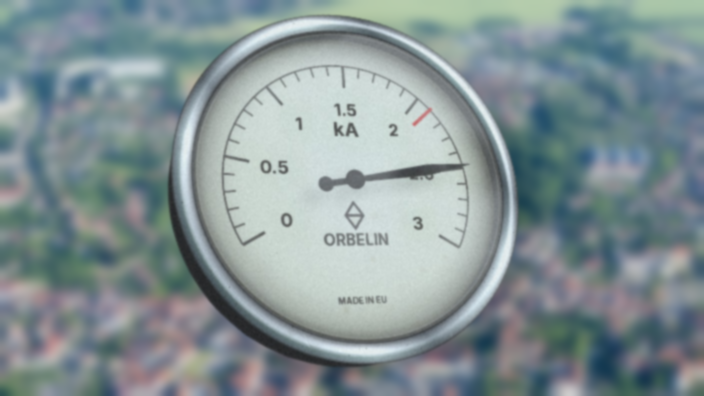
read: **2.5** kA
